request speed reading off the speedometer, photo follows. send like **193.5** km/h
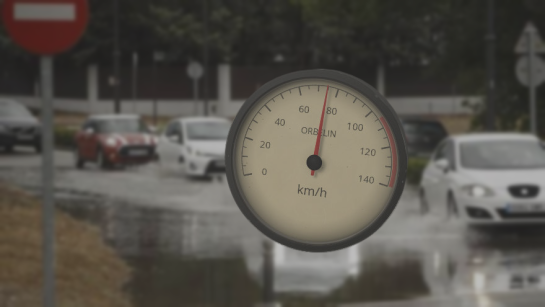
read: **75** km/h
